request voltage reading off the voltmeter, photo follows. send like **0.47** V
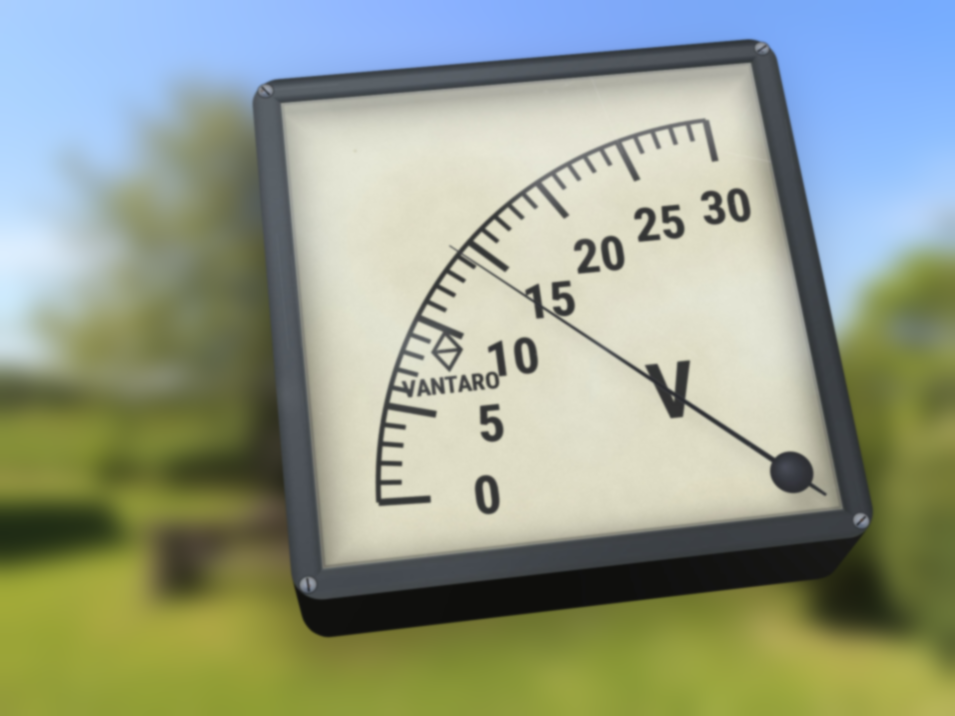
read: **14** V
